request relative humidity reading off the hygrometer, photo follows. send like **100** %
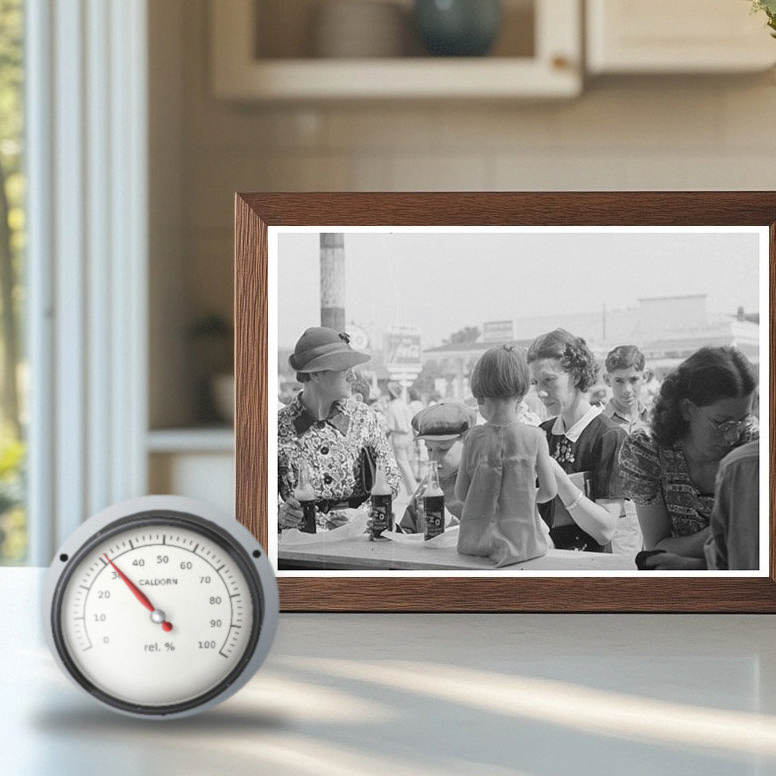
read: **32** %
